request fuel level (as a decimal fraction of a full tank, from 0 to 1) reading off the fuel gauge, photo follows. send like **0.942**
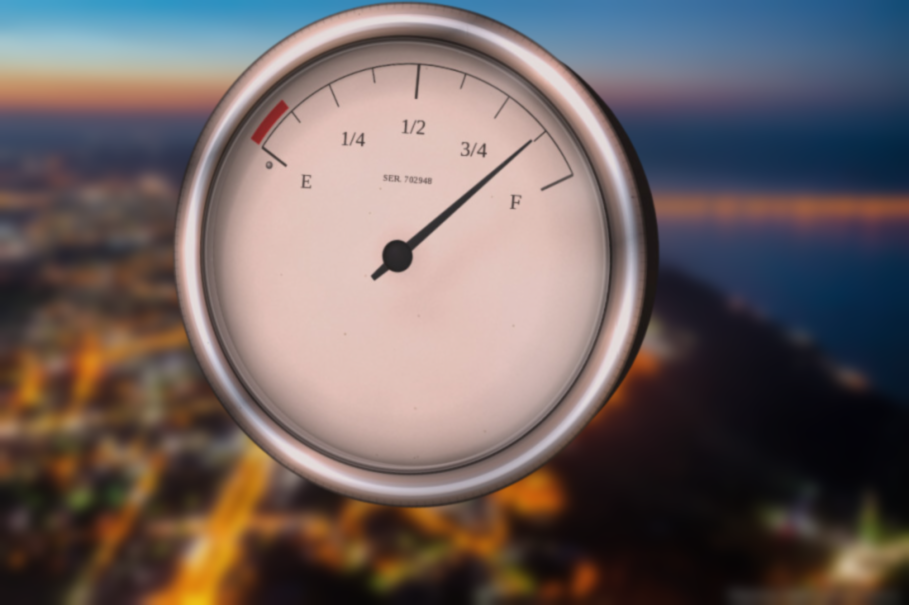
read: **0.875**
